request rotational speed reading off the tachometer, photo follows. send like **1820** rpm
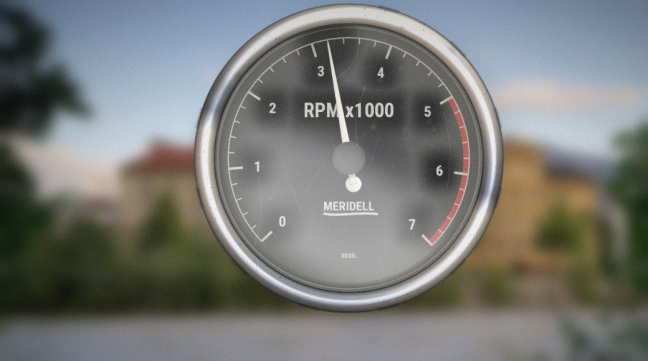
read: **3200** rpm
